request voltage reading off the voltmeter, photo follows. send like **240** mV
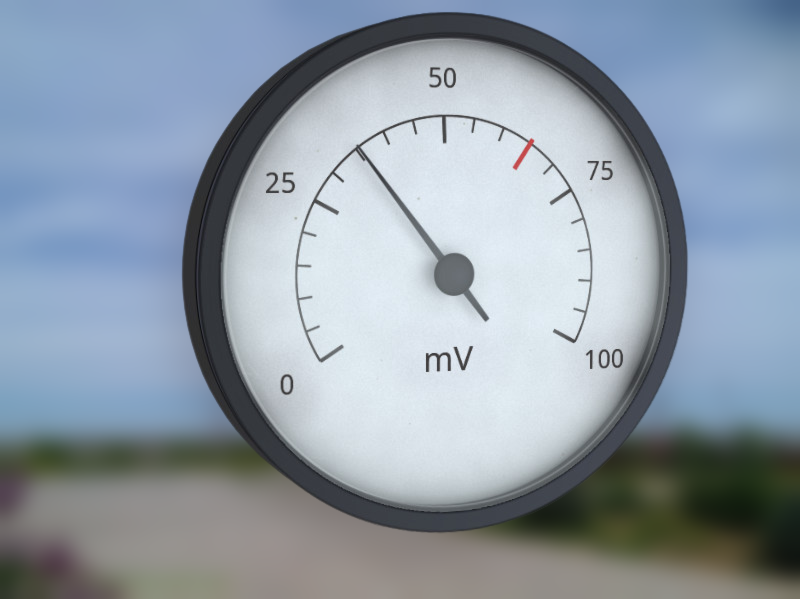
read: **35** mV
